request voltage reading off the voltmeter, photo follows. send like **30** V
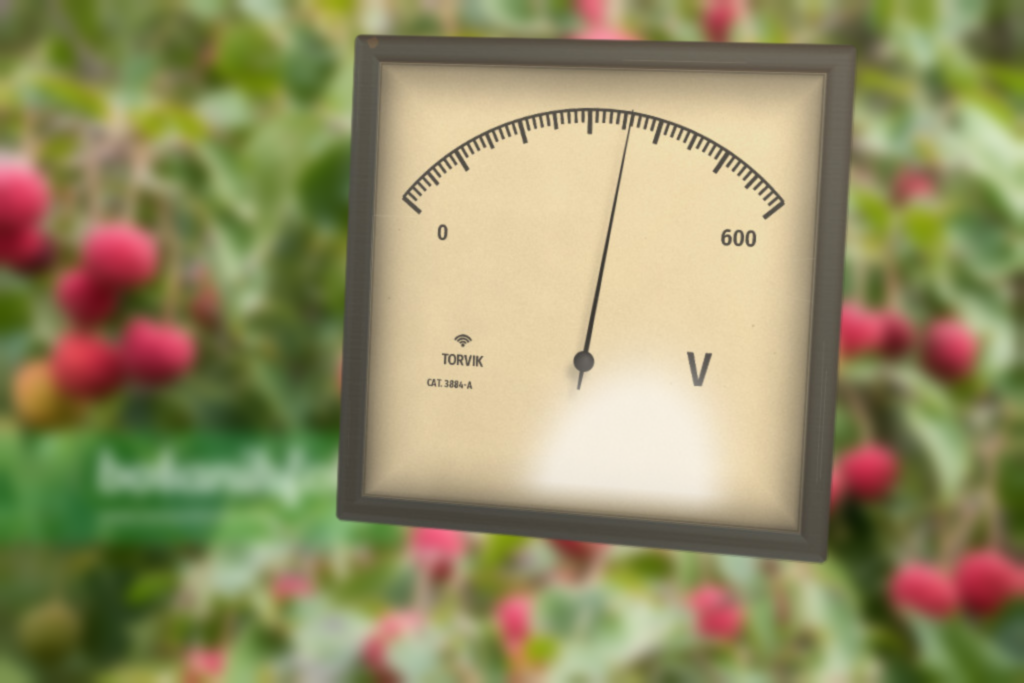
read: **360** V
